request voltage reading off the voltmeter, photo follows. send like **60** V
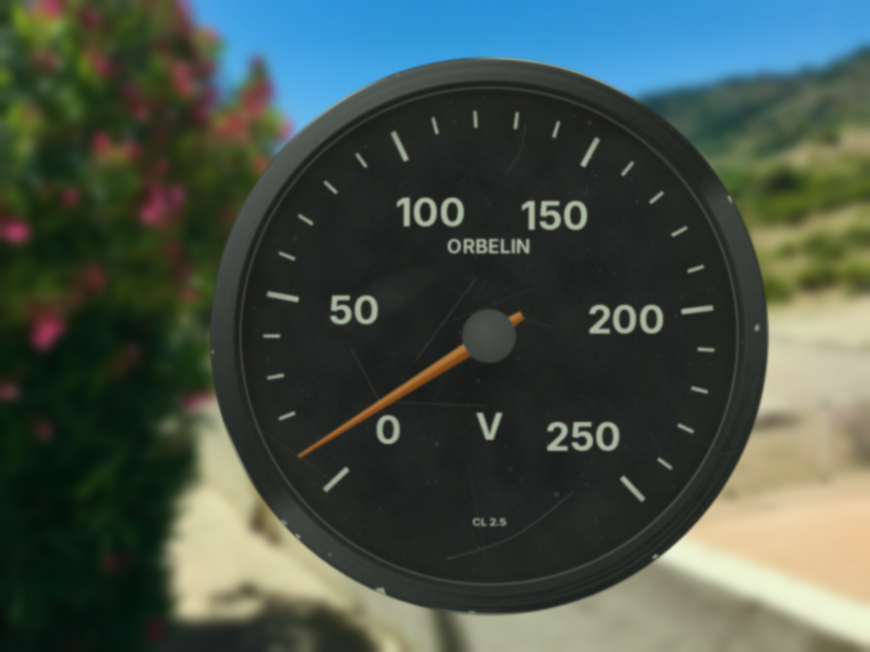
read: **10** V
